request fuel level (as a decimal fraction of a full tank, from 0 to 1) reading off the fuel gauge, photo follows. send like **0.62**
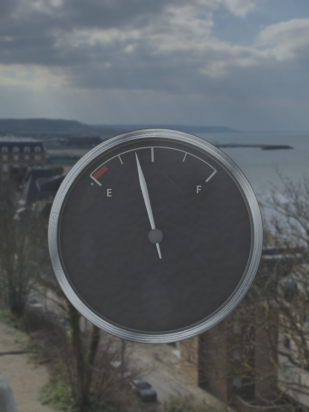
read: **0.375**
